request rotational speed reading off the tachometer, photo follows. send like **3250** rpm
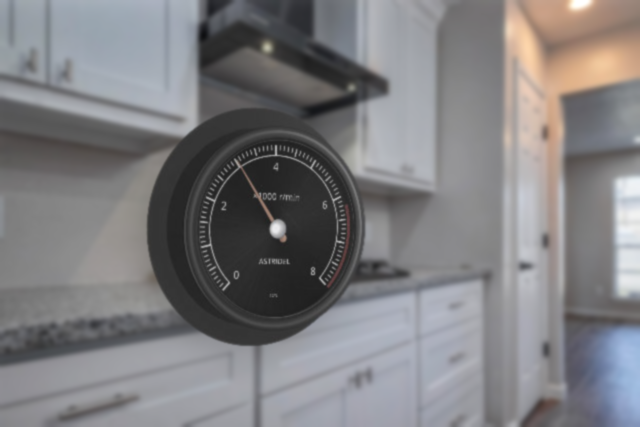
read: **3000** rpm
